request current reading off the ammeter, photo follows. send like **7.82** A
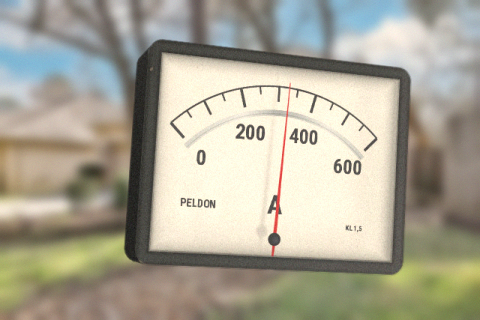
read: **325** A
